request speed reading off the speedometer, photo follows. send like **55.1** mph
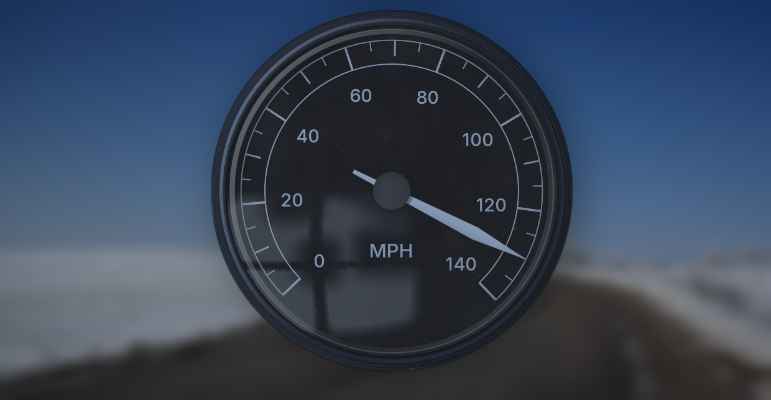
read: **130** mph
